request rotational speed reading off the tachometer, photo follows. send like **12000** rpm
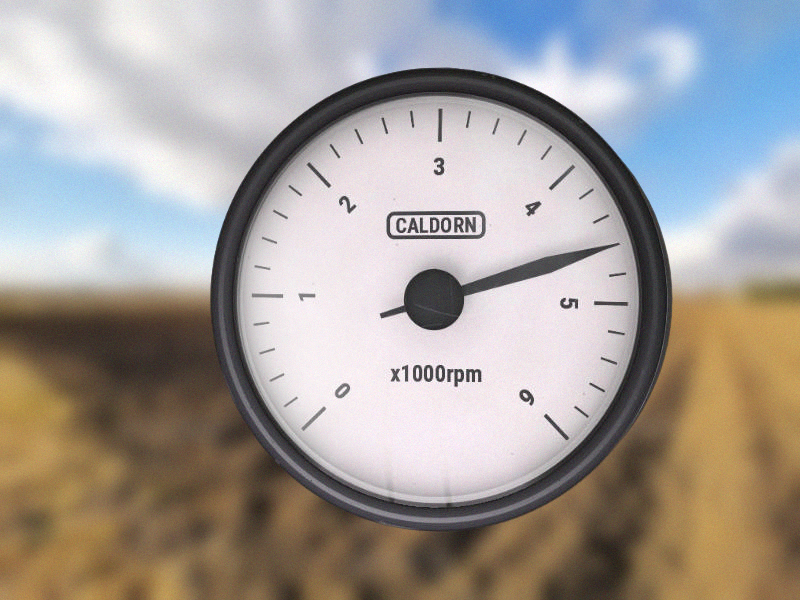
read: **4600** rpm
